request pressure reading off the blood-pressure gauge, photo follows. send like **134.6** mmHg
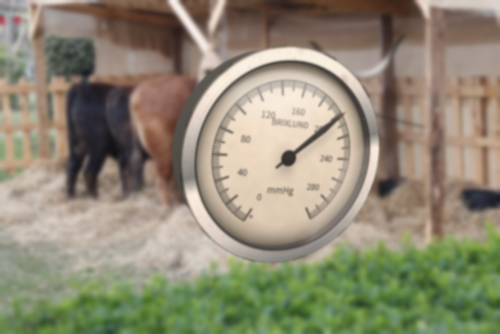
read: **200** mmHg
